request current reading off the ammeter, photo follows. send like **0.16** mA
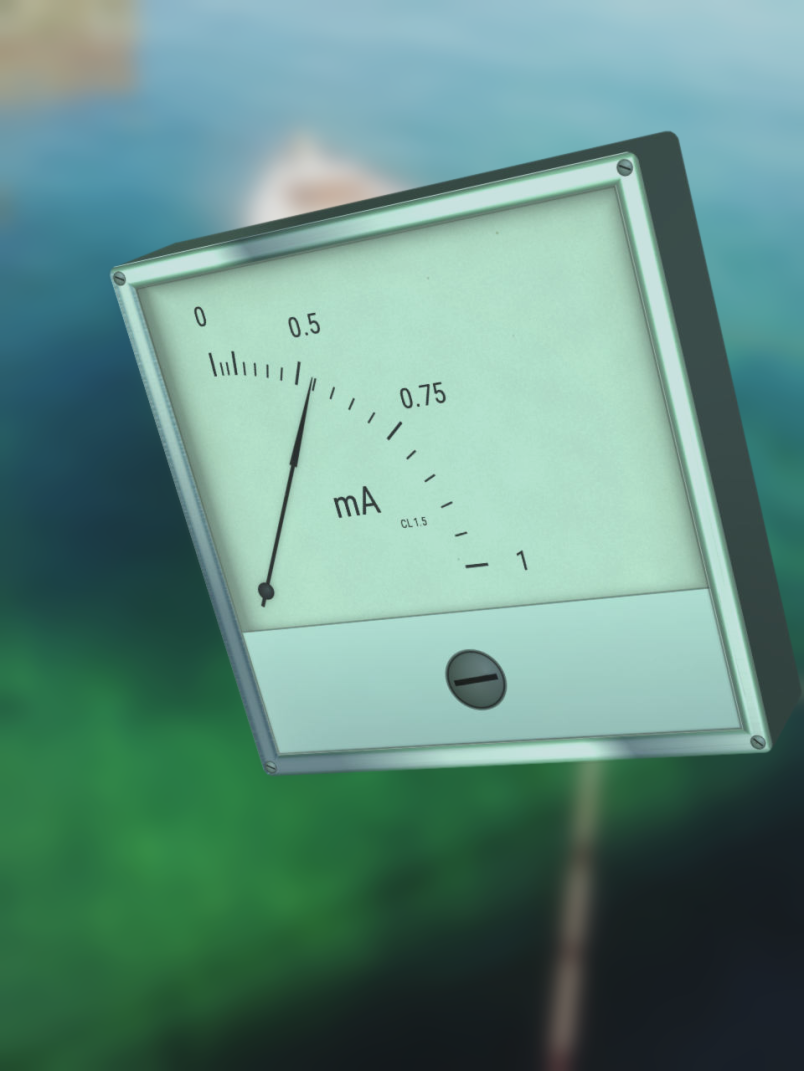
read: **0.55** mA
